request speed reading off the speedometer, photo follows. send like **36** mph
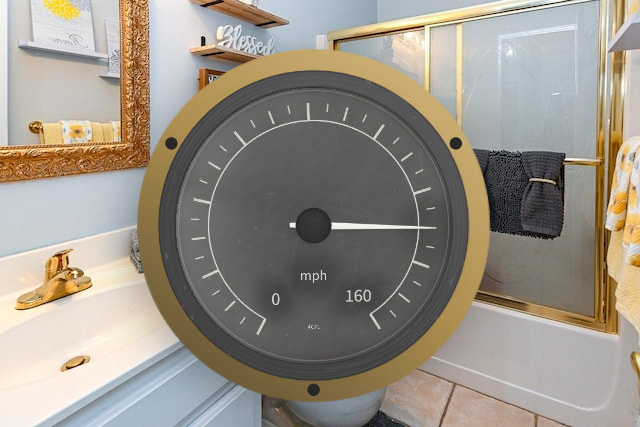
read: **130** mph
